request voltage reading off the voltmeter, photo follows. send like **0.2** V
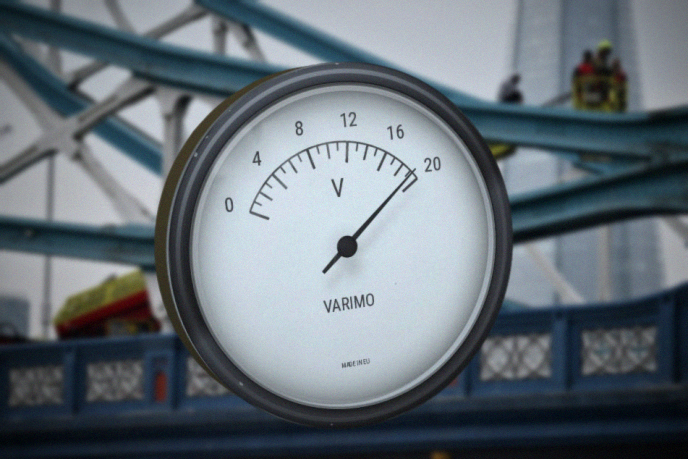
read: **19** V
